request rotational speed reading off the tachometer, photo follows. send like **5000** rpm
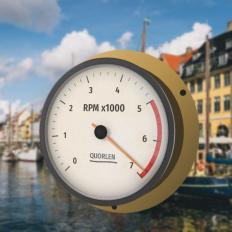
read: **6800** rpm
